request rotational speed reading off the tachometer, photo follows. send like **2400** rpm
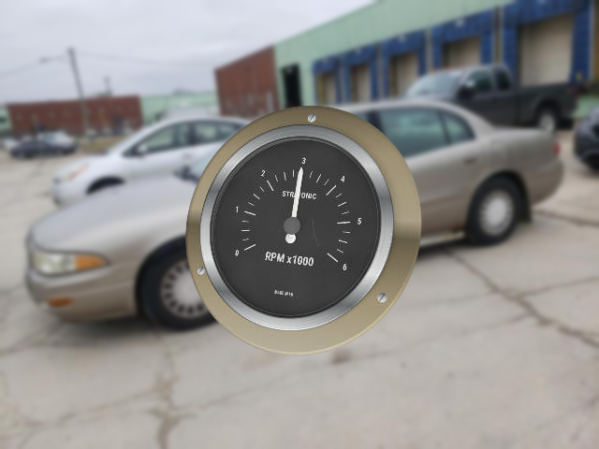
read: **3000** rpm
